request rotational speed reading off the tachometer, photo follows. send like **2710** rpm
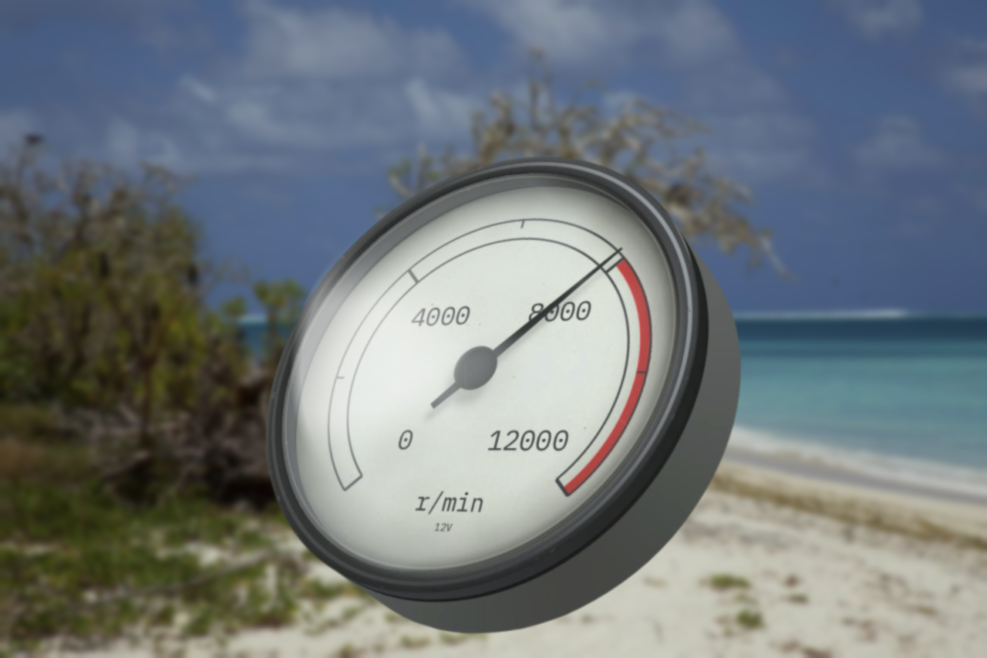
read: **8000** rpm
